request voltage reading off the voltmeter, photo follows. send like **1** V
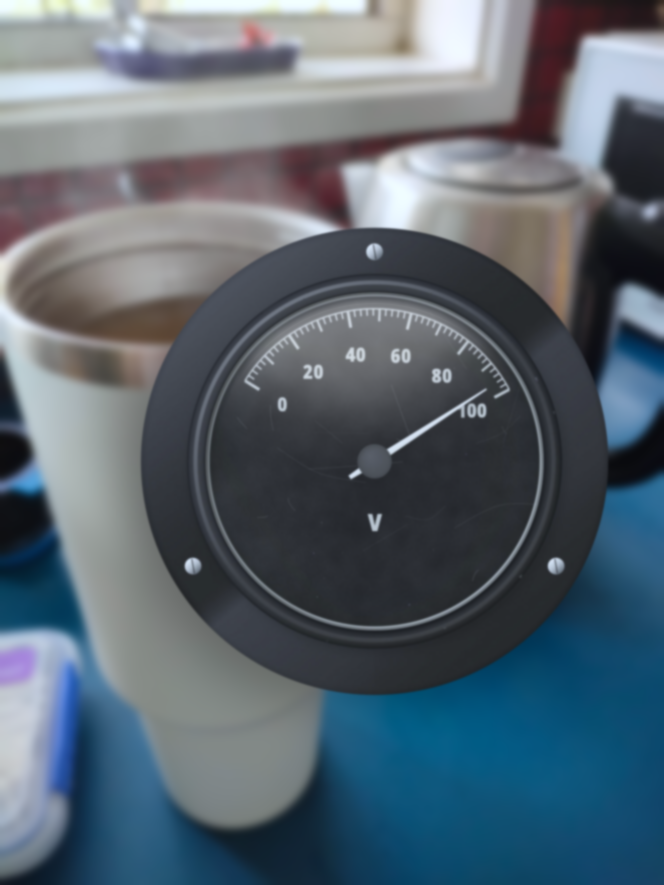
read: **96** V
